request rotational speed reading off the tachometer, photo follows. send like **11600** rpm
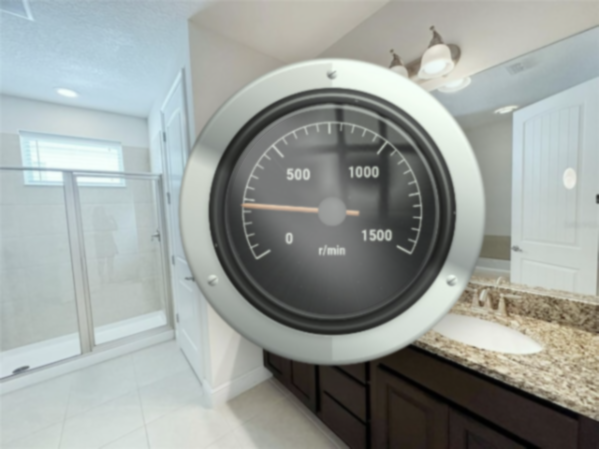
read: **225** rpm
